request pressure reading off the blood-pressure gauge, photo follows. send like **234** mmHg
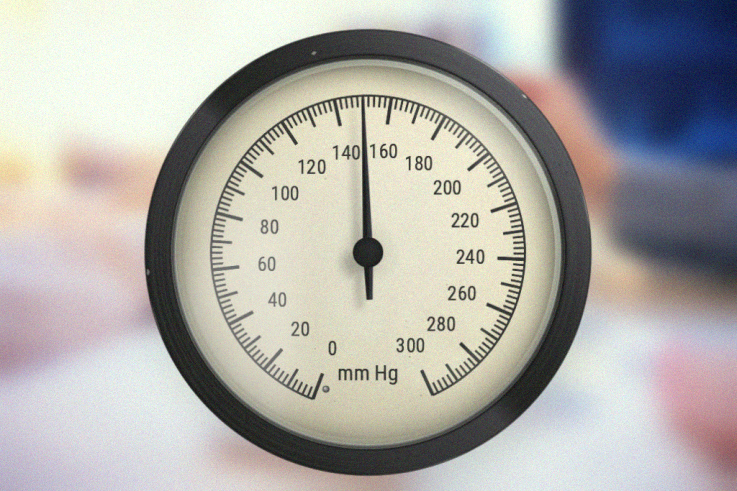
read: **150** mmHg
